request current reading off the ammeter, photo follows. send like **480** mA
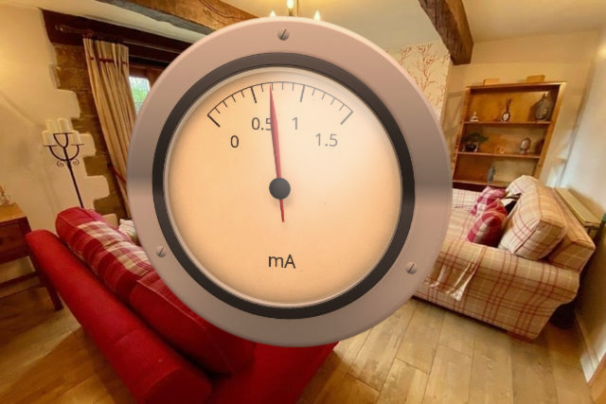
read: **0.7** mA
